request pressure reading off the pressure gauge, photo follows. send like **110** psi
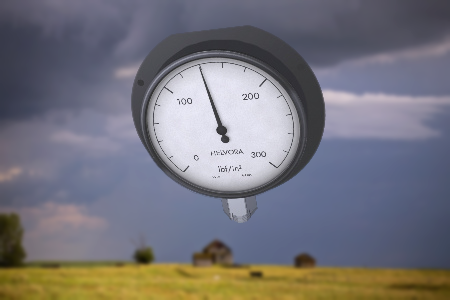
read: **140** psi
